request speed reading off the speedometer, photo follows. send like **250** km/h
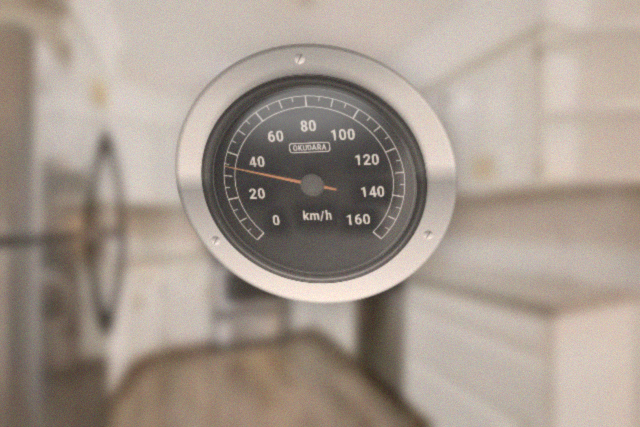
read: **35** km/h
